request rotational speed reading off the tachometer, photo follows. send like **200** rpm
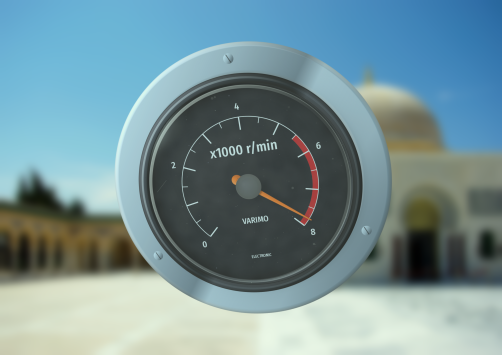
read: **7750** rpm
